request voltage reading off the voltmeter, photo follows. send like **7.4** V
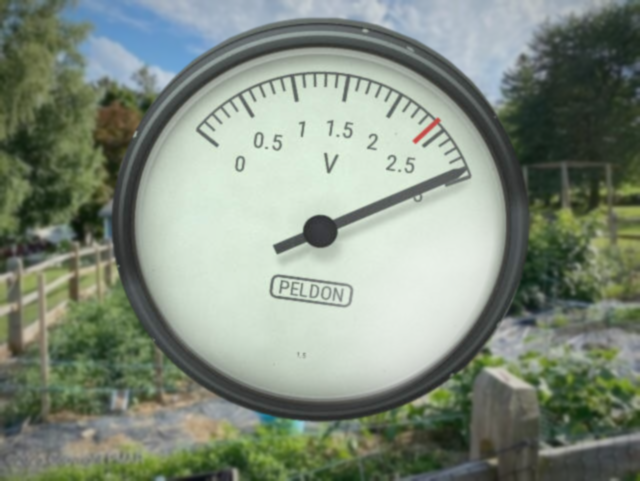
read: **2.9** V
